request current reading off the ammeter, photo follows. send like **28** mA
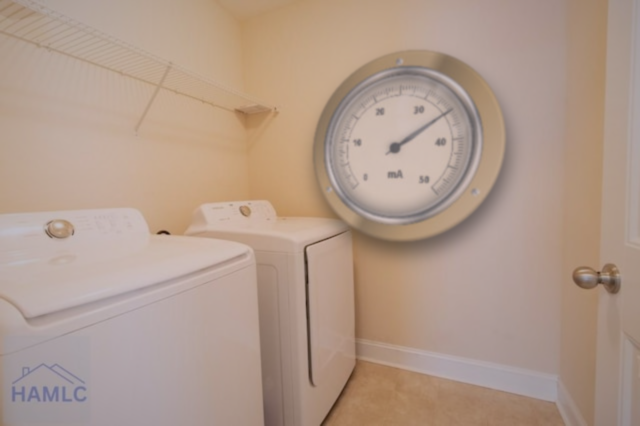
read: **35** mA
